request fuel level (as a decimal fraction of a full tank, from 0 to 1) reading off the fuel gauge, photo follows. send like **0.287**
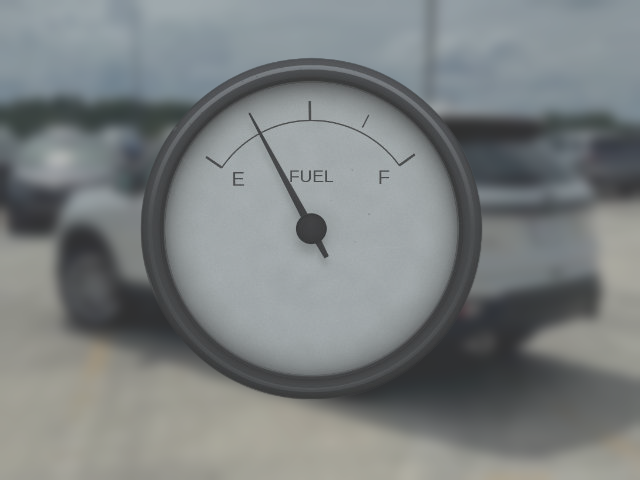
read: **0.25**
